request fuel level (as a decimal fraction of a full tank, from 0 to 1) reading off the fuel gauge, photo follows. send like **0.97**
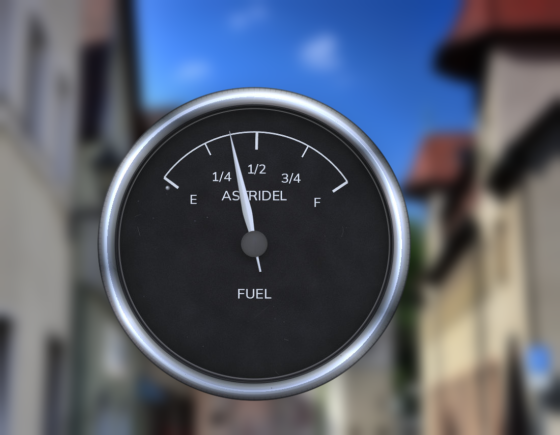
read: **0.375**
